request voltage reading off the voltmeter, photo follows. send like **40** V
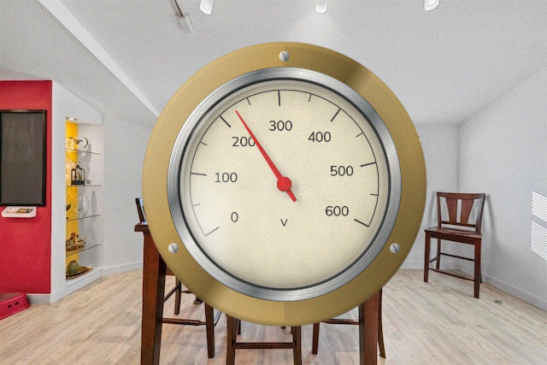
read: **225** V
